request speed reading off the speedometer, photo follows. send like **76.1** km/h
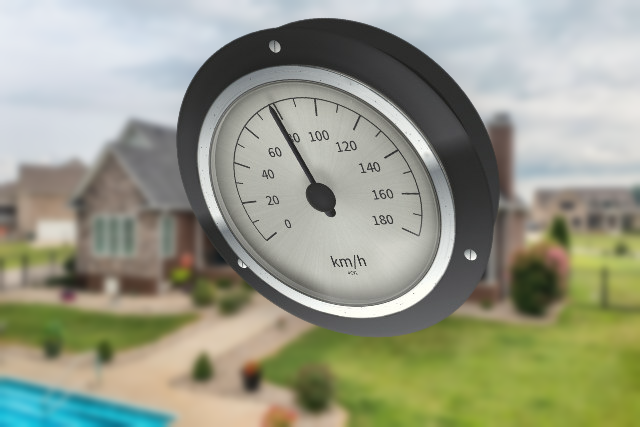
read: **80** km/h
